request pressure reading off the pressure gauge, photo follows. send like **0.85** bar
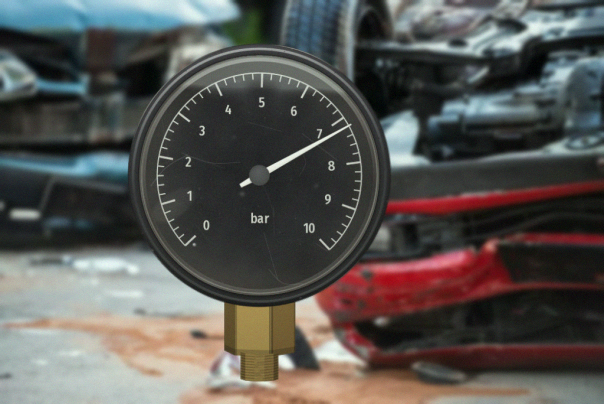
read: **7.2** bar
